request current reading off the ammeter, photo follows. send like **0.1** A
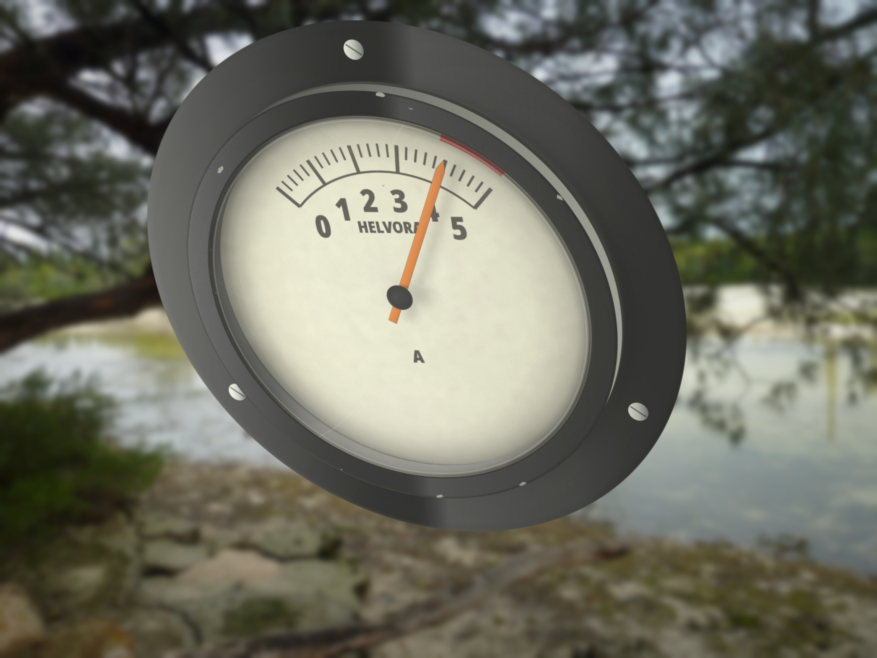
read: **4** A
